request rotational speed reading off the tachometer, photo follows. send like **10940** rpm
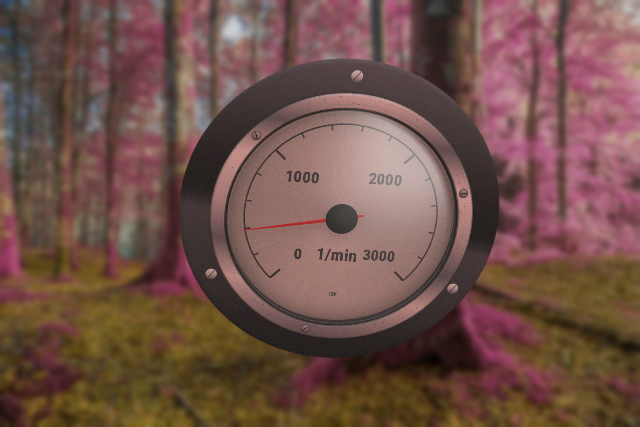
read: **400** rpm
